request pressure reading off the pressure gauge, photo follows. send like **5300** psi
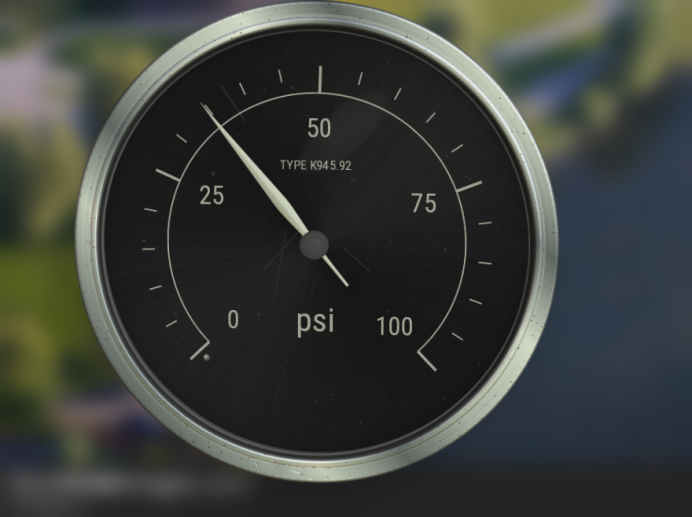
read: **35** psi
